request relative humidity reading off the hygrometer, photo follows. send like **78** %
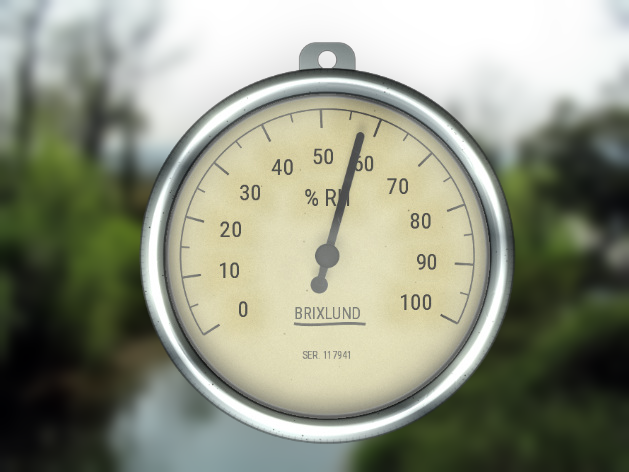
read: **57.5** %
